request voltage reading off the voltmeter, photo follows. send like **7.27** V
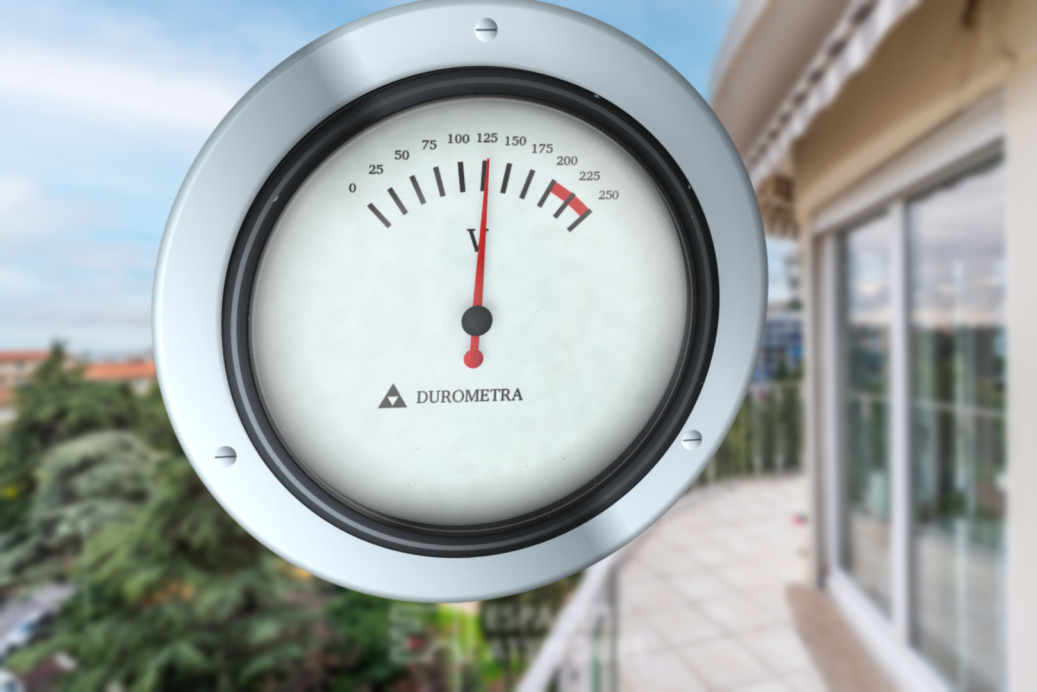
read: **125** V
